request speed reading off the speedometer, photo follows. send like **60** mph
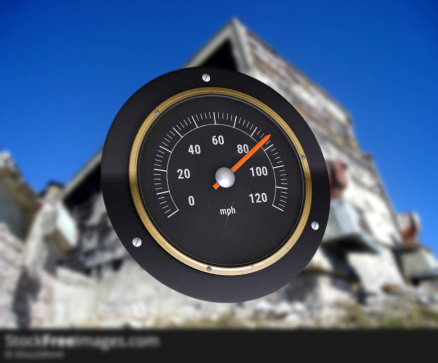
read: **86** mph
